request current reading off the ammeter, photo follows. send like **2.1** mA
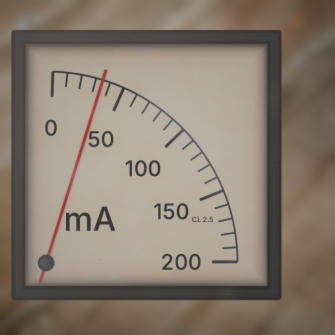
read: **35** mA
